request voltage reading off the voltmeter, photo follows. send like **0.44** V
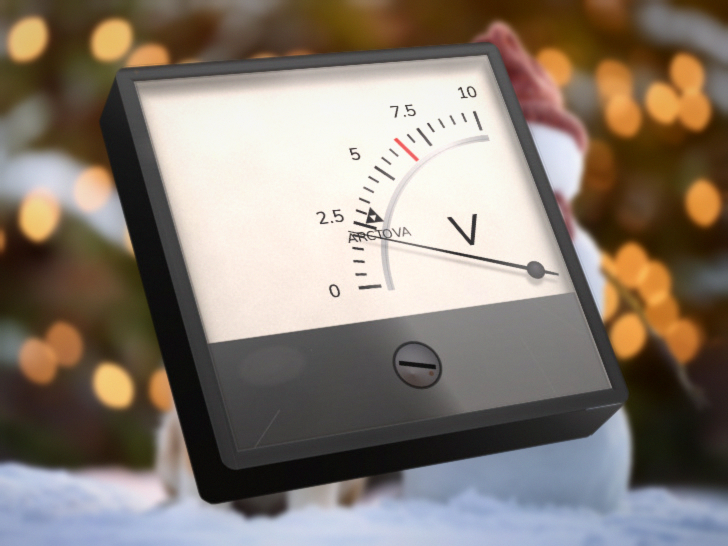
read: **2** V
